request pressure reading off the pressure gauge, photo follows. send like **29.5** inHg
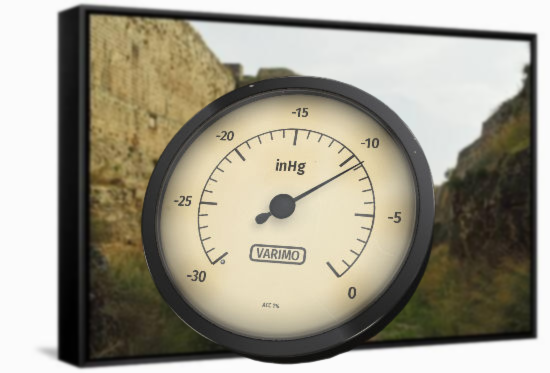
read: **-9** inHg
